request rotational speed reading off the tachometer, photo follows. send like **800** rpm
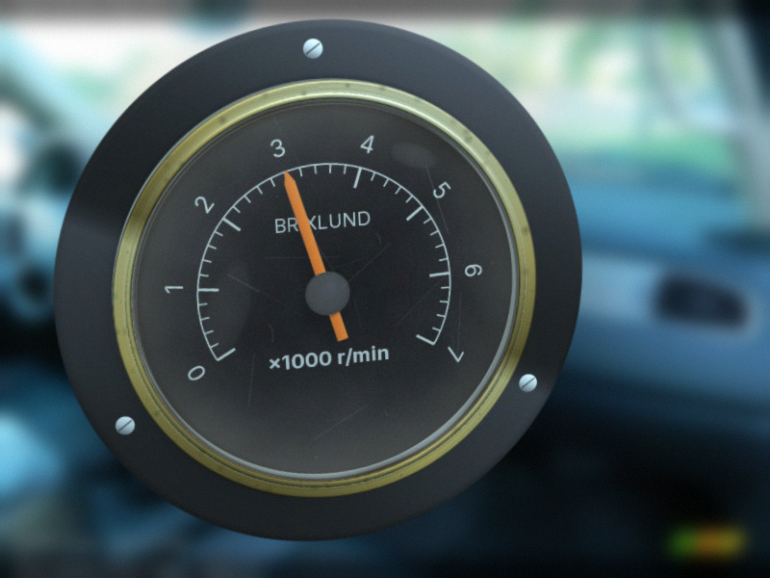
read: **3000** rpm
